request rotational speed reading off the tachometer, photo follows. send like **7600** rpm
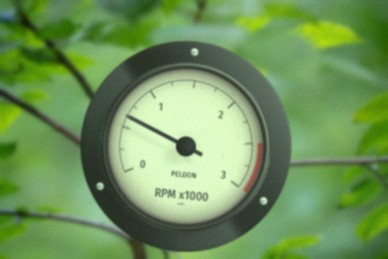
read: **625** rpm
